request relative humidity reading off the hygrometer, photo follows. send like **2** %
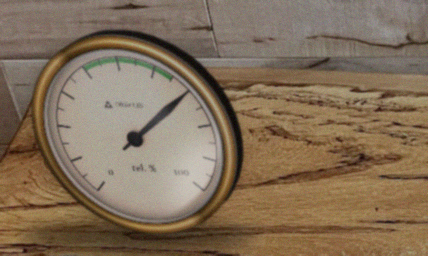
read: **70** %
